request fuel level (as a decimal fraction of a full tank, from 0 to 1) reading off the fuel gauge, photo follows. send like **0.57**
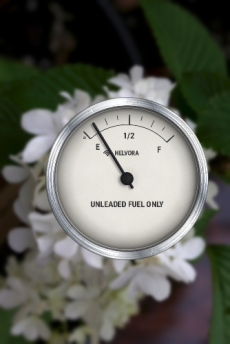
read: **0.125**
